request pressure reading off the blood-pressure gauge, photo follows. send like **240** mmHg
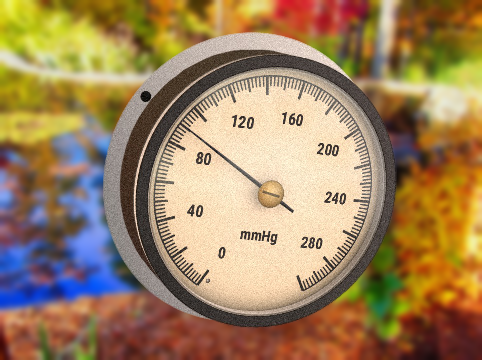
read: **90** mmHg
